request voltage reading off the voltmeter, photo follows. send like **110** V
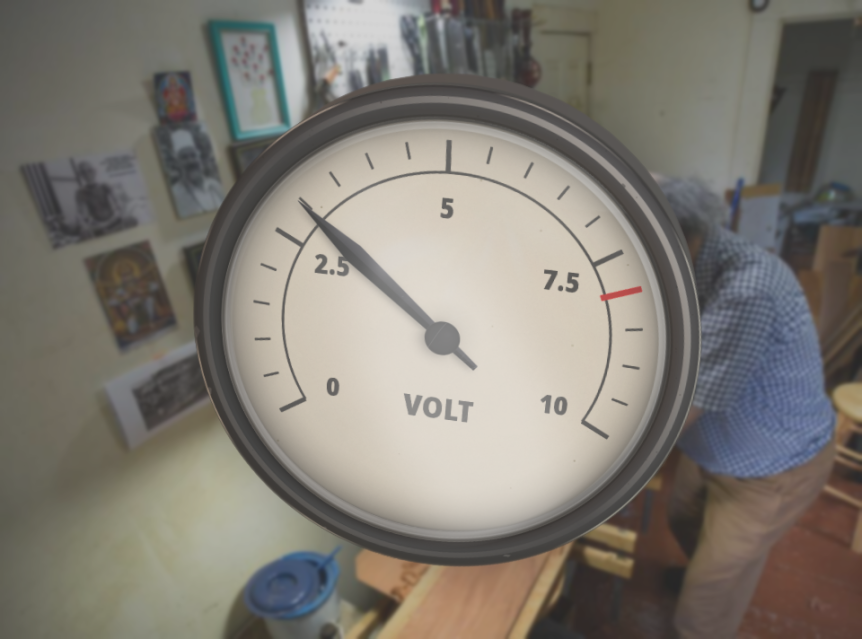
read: **3** V
